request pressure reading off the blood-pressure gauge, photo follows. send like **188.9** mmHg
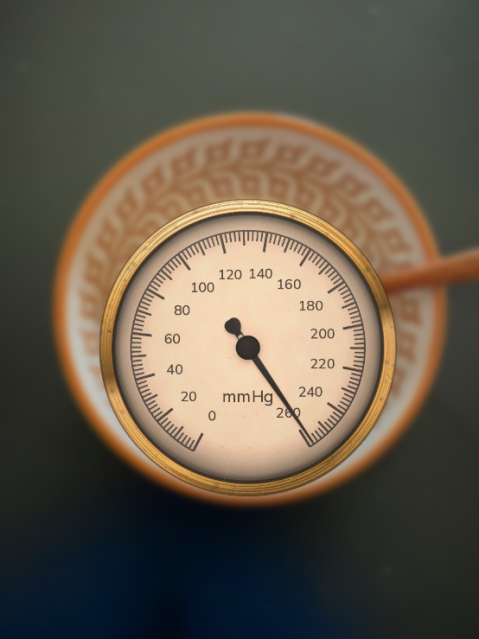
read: **258** mmHg
